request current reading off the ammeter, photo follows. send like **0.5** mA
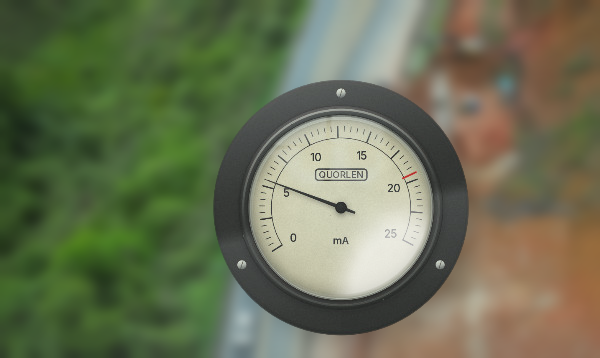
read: **5.5** mA
